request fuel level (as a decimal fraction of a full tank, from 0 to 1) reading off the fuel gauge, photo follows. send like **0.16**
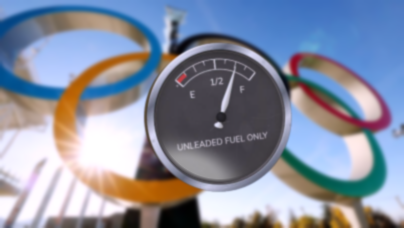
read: **0.75**
